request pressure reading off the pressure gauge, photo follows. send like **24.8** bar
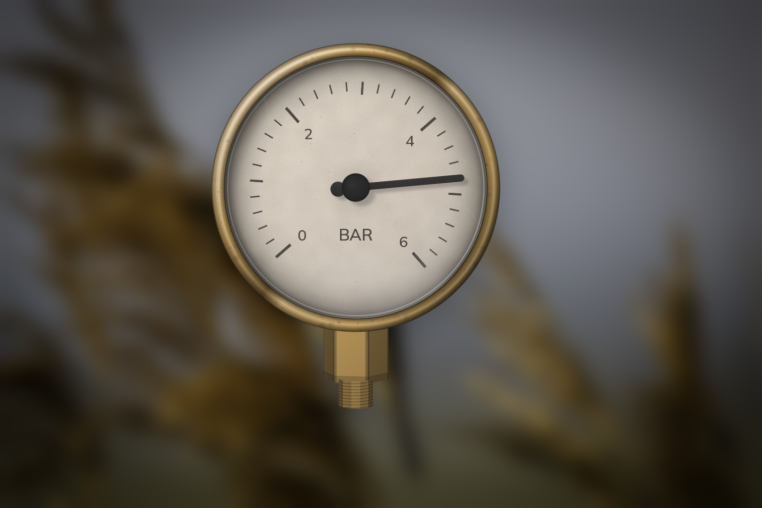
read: **4.8** bar
